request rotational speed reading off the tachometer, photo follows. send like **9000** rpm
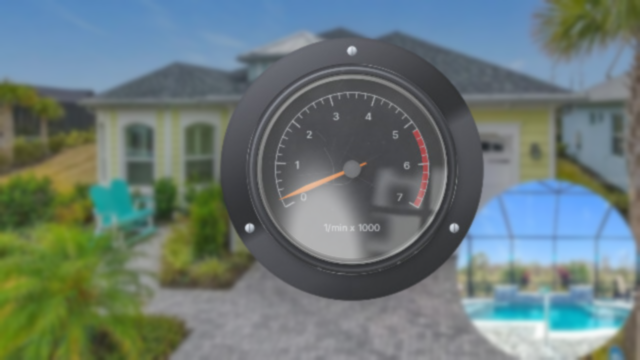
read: **200** rpm
